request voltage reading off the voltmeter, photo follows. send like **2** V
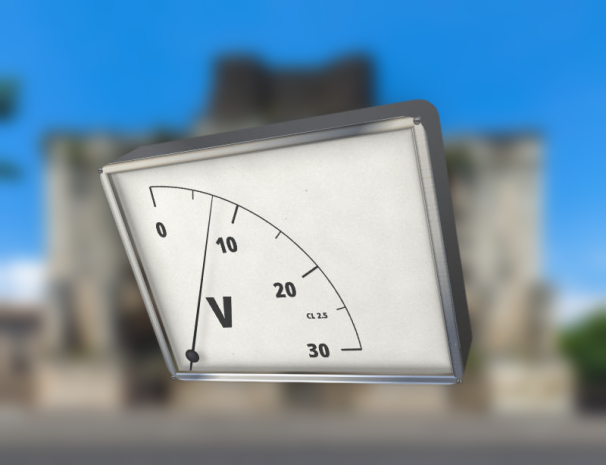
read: **7.5** V
